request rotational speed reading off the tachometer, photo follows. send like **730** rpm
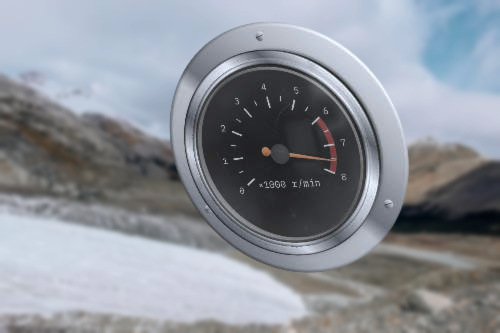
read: **7500** rpm
